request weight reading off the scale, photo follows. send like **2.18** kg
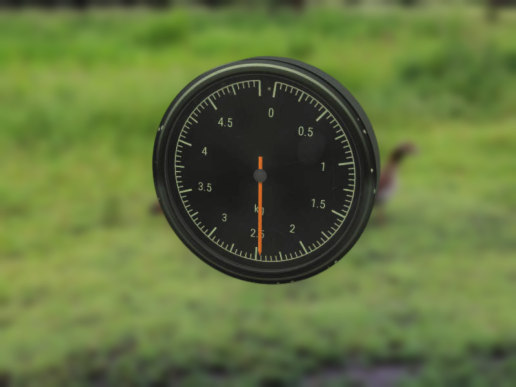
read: **2.45** kg
